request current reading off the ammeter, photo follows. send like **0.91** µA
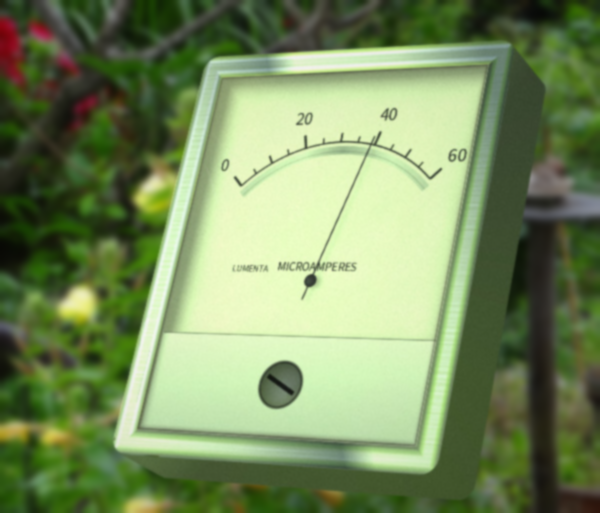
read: **40** µA
